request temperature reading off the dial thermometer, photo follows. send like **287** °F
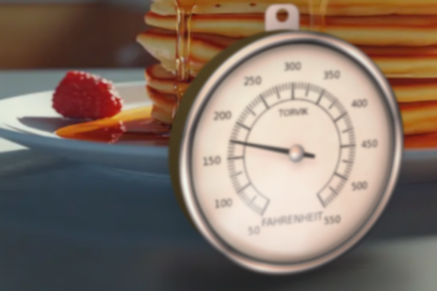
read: **175** °F
